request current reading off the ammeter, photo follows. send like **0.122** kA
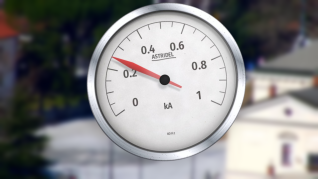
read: **0.25** kA
